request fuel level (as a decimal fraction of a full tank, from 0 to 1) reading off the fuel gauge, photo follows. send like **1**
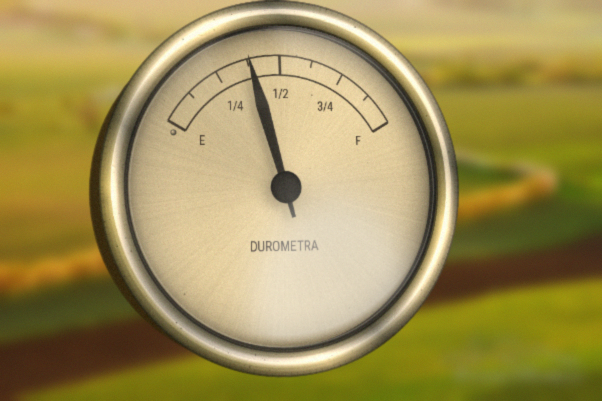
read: **0.375**
